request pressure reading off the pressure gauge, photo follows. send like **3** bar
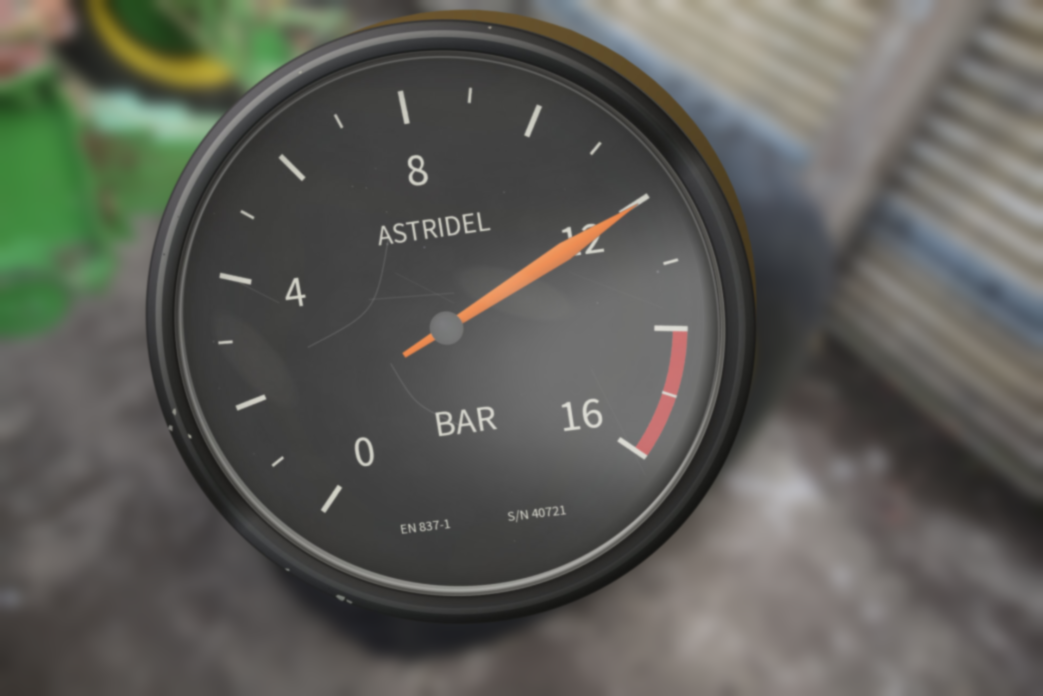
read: **12** bar
